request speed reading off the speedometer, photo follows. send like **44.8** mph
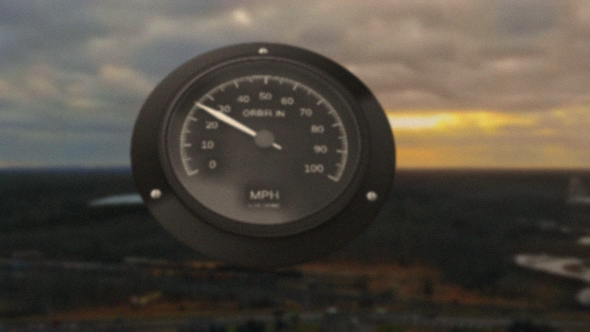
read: **25** mph
